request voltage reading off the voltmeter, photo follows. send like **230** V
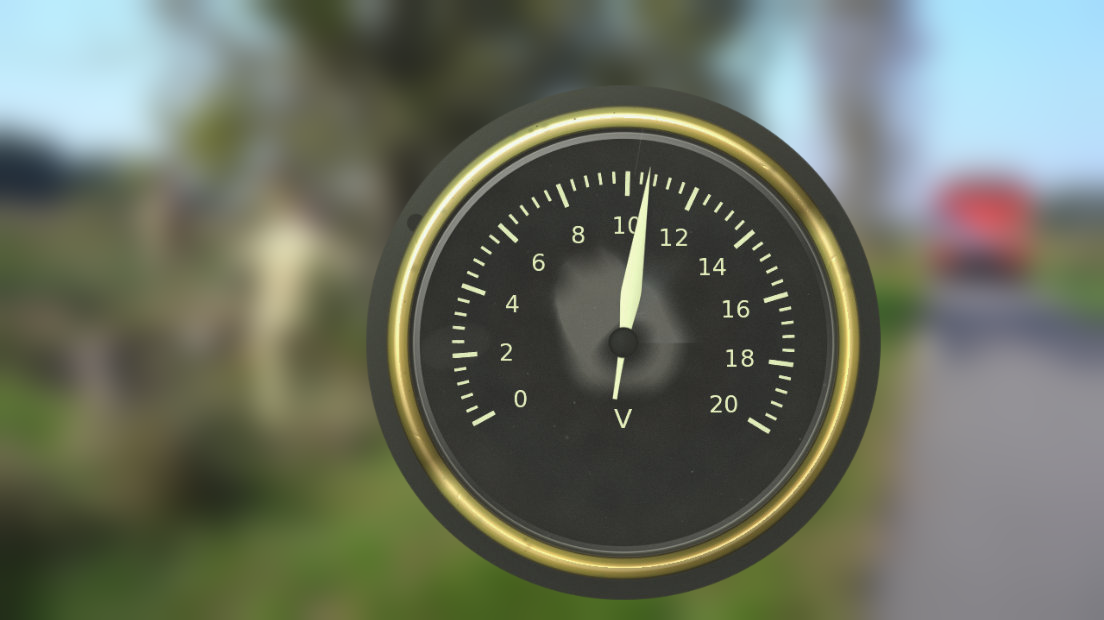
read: **10.6** V
